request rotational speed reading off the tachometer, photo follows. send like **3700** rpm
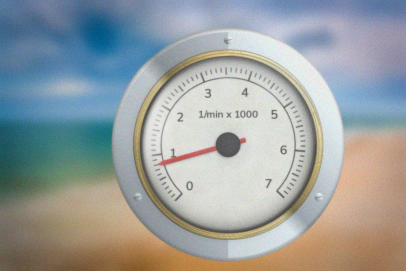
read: **800** rpm
